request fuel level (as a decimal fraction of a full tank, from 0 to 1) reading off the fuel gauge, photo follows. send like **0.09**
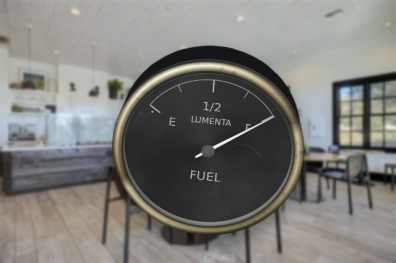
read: **1**
